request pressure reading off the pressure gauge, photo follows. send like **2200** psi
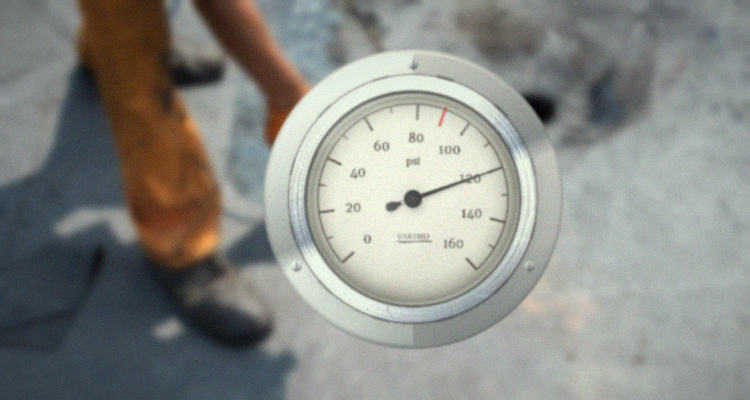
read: **120** psi
